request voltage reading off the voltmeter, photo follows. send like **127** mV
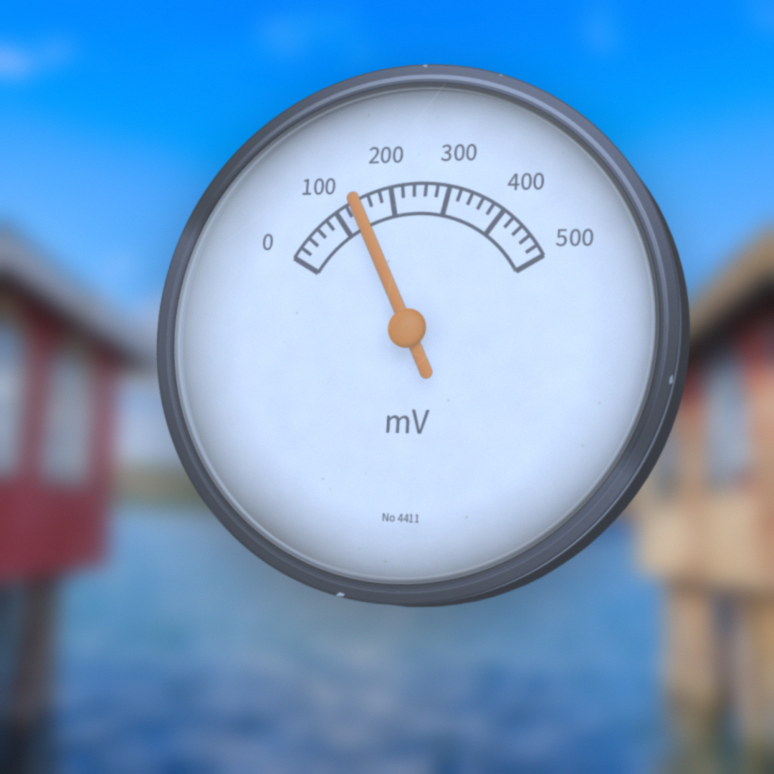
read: **140** mV
